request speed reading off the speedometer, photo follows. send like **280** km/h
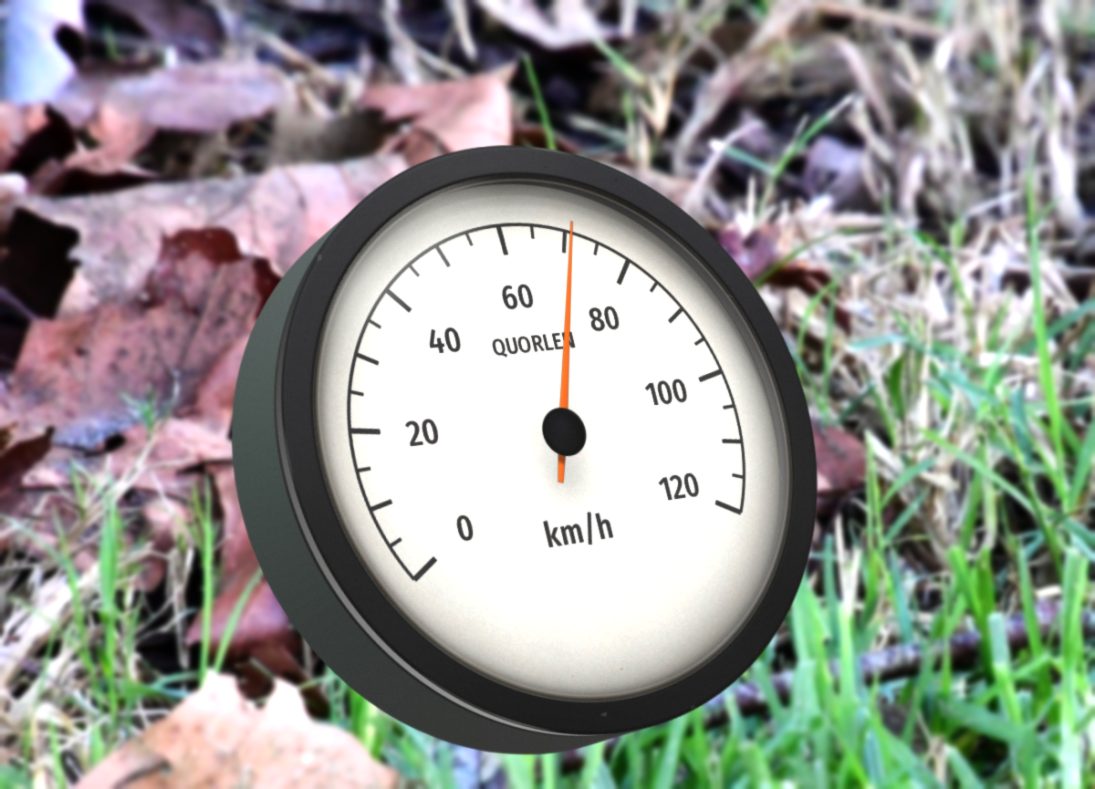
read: **70** km/h
